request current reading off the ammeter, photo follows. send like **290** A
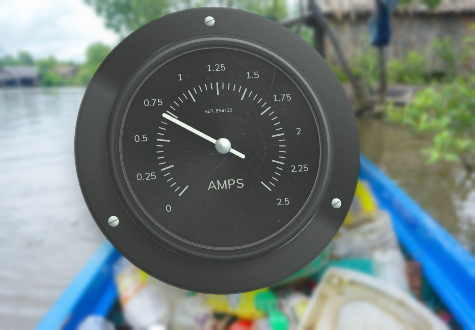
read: **0.7** A
